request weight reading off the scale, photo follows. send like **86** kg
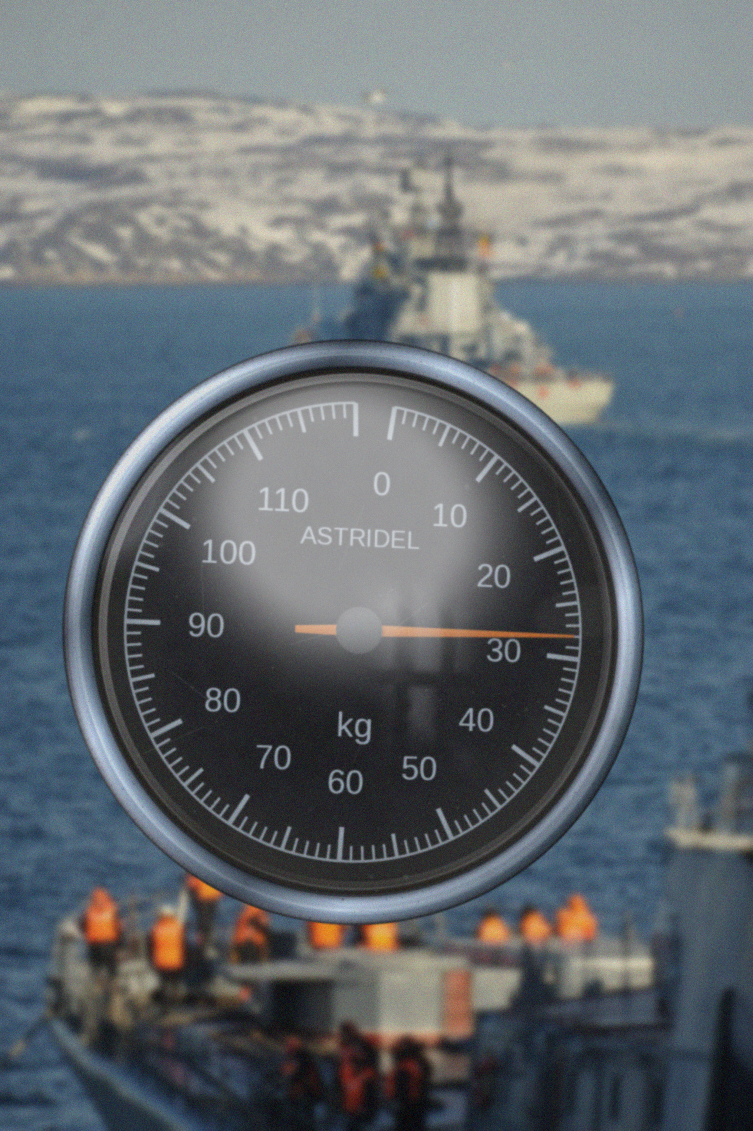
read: **28** kg
